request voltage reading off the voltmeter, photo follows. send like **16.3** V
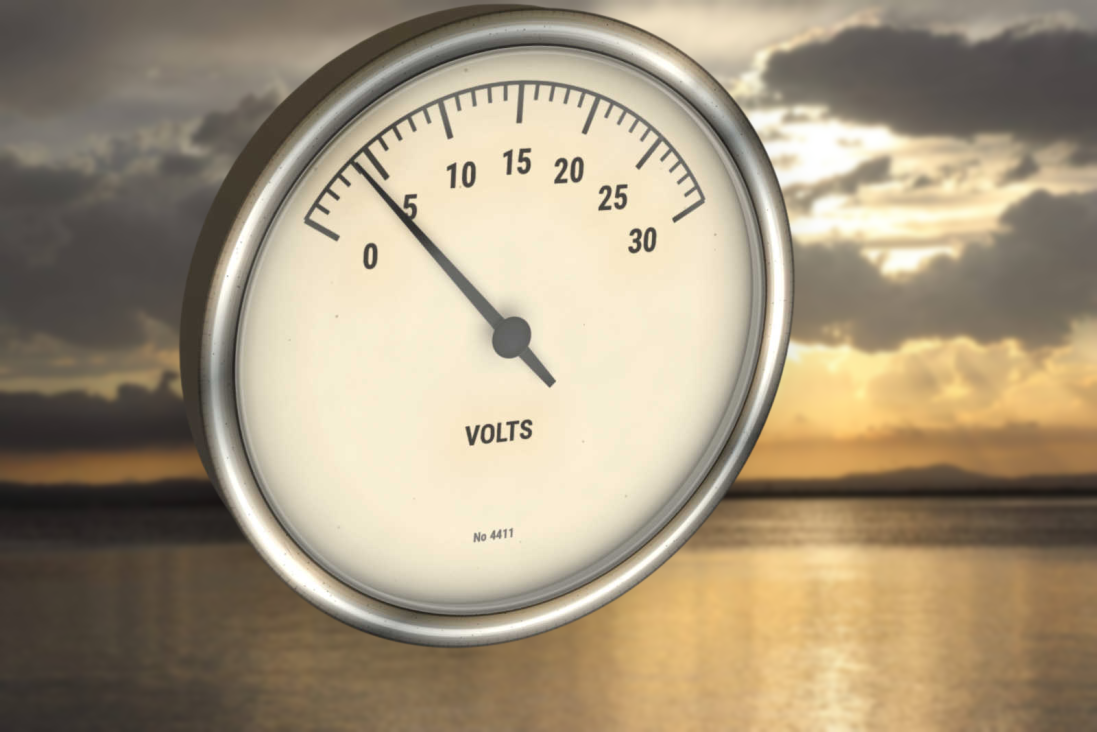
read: **4** V
